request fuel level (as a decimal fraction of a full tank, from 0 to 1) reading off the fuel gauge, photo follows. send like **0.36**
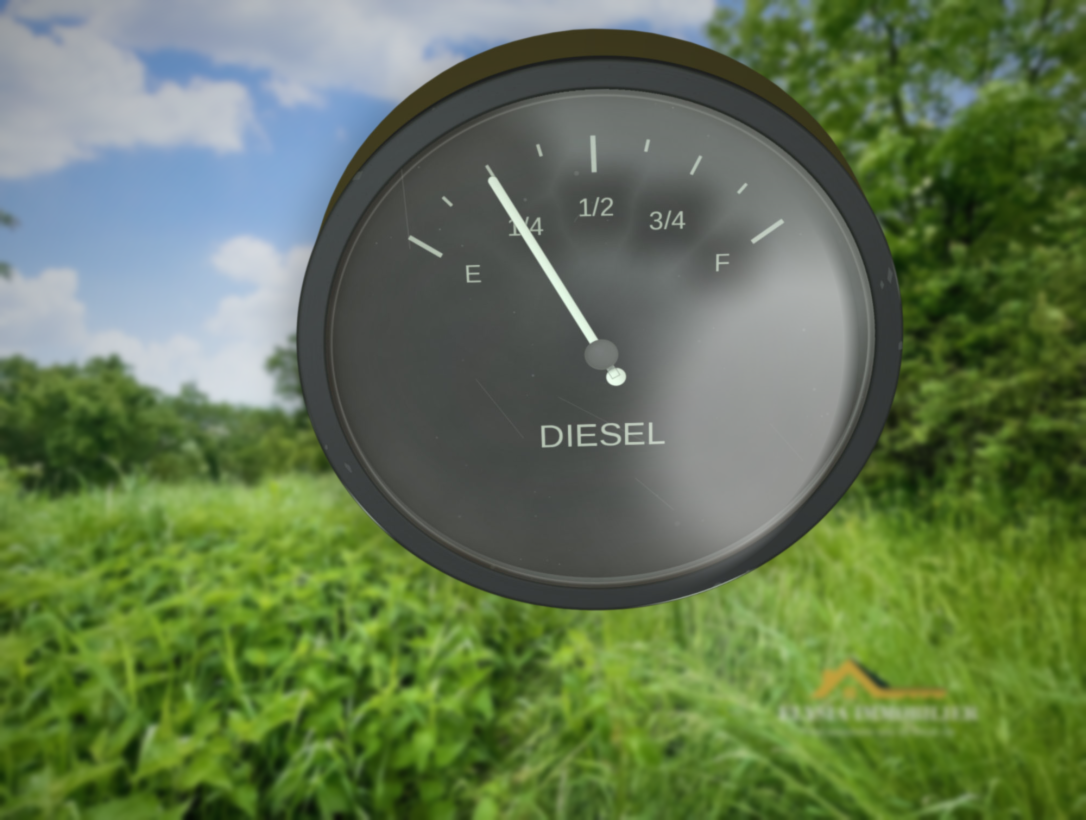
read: **0.25**
